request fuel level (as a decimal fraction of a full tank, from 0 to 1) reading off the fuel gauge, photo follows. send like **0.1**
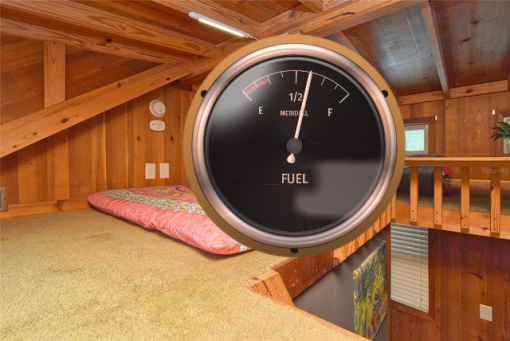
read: **0.625**
